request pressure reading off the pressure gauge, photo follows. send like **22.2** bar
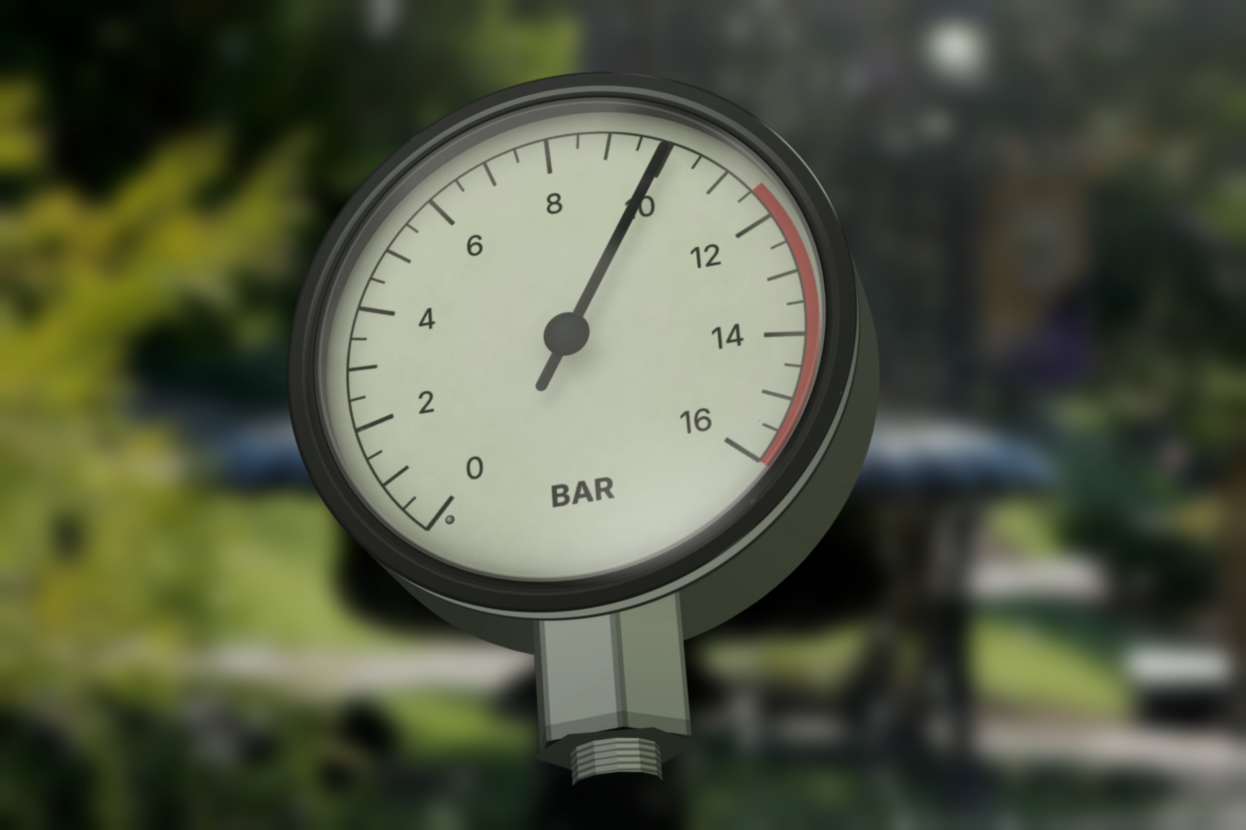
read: **10** bar
